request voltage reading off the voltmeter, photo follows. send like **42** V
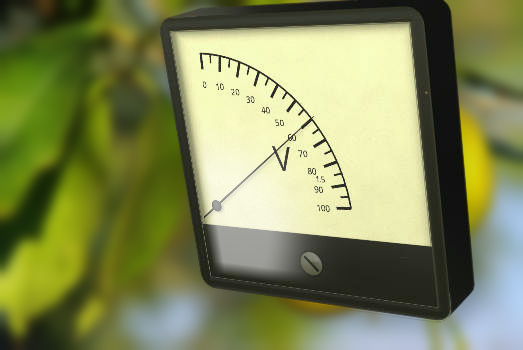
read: **60** V
